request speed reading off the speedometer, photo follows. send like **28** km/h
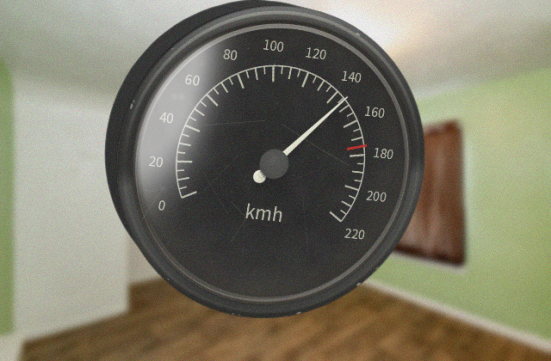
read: **145** km/h
